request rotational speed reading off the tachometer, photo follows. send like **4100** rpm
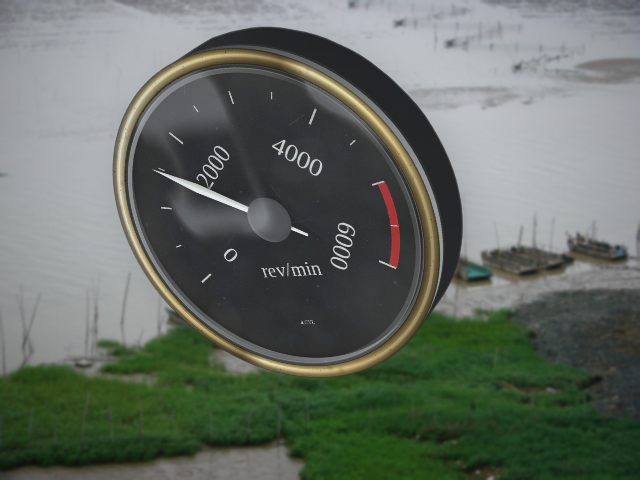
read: **1500** rpm
